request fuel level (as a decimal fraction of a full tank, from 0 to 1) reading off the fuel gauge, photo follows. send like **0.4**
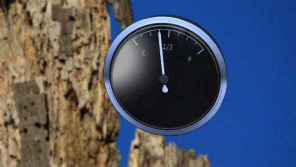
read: **0.375**
